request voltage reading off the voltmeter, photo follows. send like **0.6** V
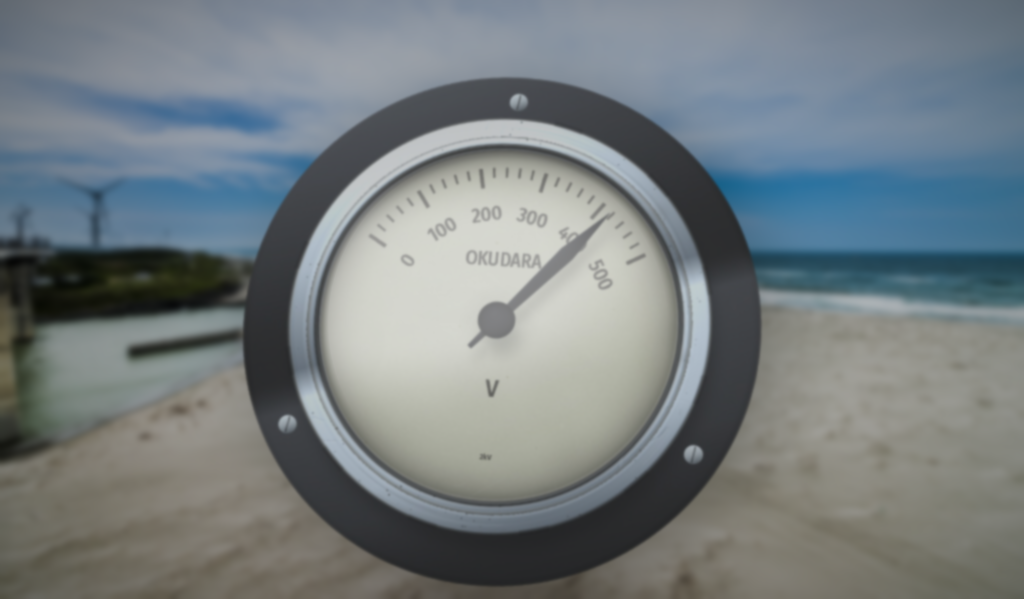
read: **420** V
